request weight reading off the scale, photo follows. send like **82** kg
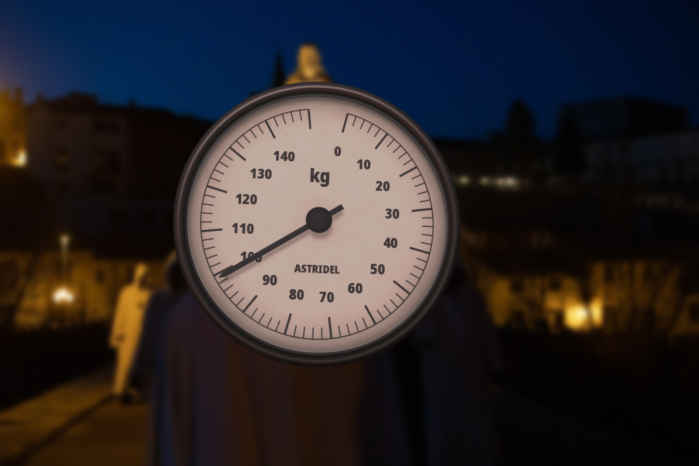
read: **99** kg
